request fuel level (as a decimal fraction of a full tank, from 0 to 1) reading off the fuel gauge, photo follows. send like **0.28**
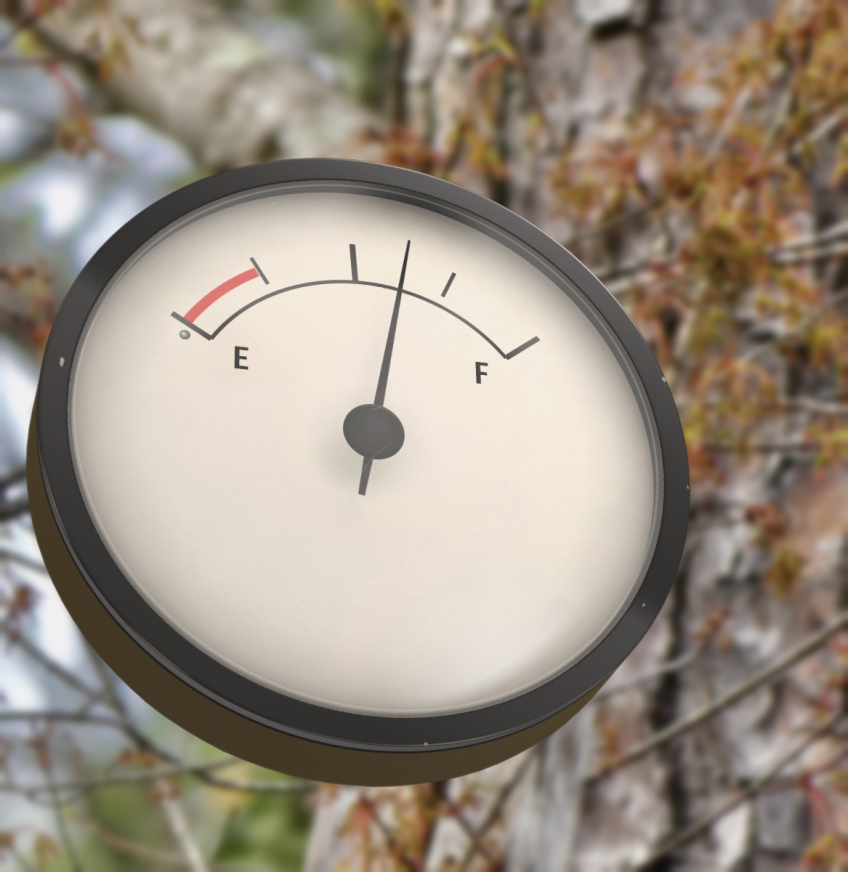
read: **0.625**
